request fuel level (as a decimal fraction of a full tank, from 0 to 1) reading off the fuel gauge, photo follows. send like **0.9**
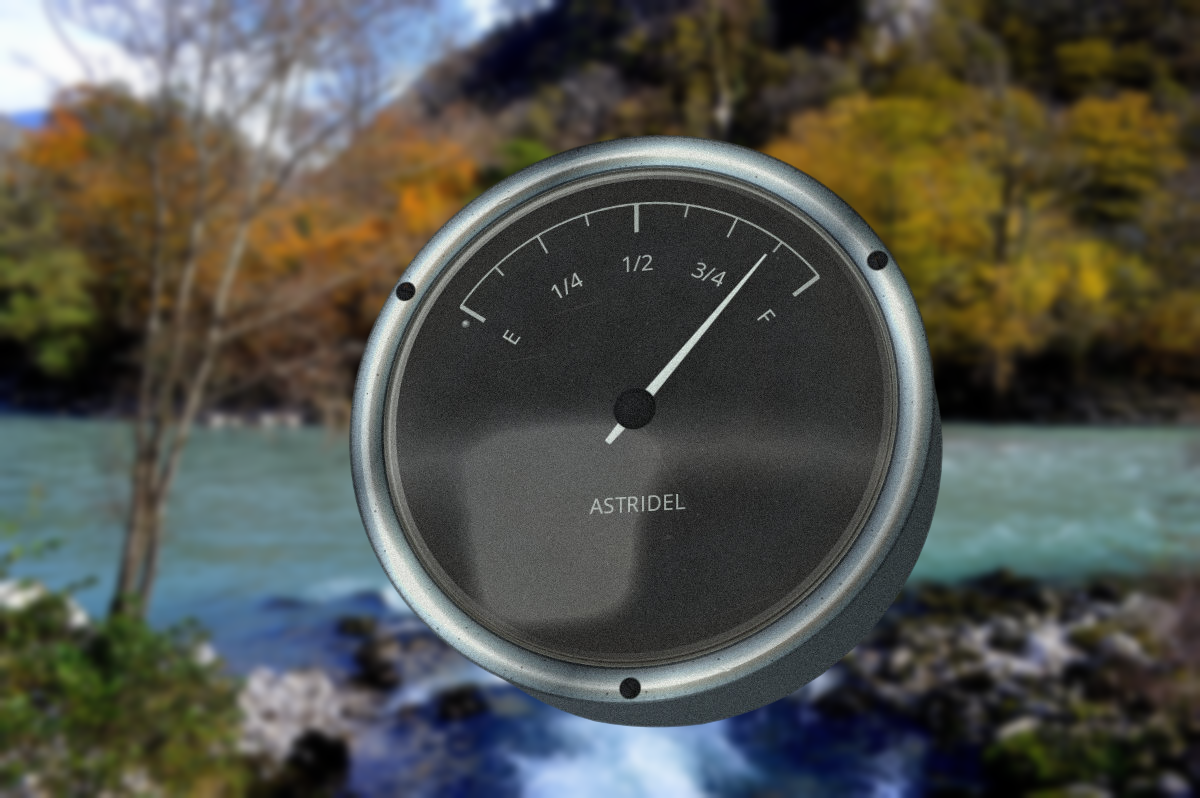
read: **0.875**
